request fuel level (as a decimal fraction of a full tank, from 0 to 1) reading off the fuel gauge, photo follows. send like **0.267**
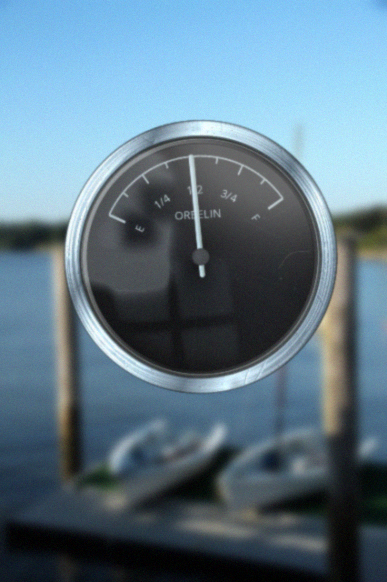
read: **0.5**
